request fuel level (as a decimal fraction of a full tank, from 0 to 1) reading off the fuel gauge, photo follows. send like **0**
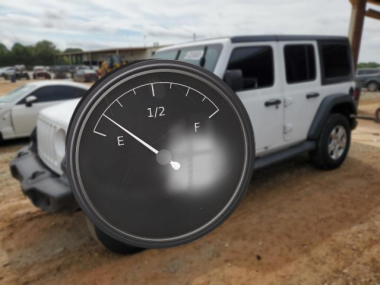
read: **0.125**
